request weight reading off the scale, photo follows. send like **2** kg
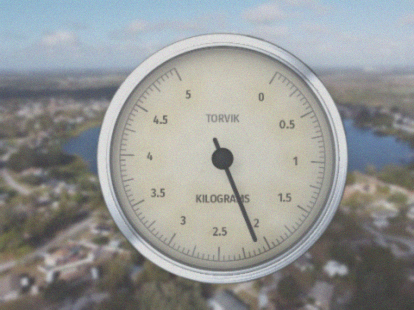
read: **2.1** kg
